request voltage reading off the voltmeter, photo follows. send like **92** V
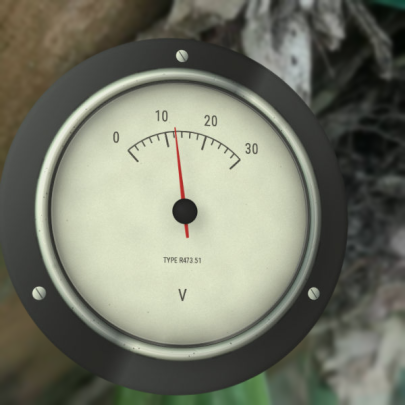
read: **12** V
